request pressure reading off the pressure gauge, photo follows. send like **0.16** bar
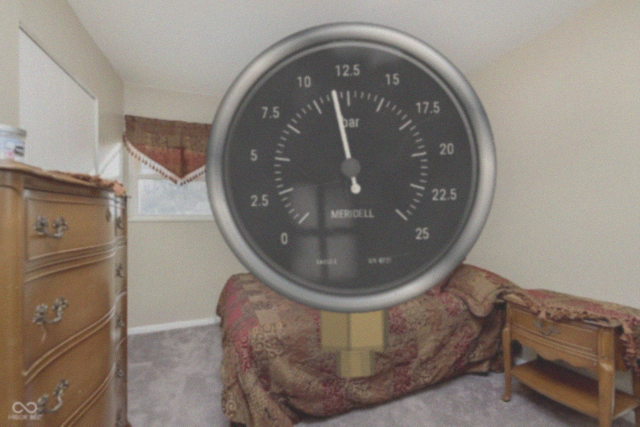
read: **11.5** bar
